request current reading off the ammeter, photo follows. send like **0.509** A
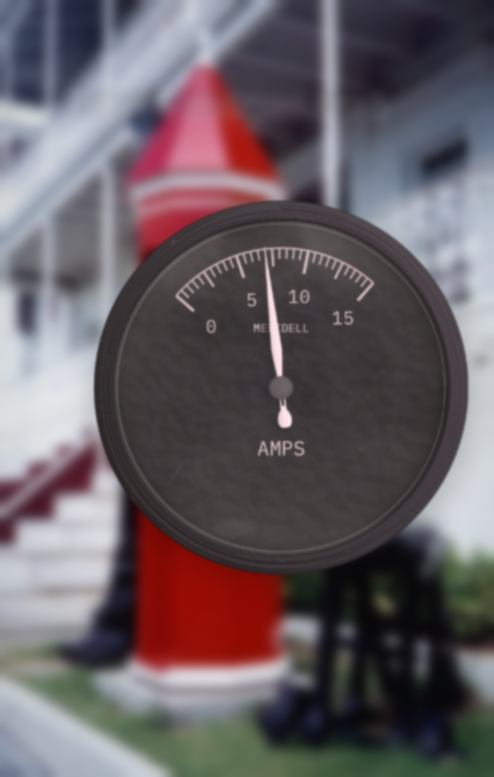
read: **7** A
